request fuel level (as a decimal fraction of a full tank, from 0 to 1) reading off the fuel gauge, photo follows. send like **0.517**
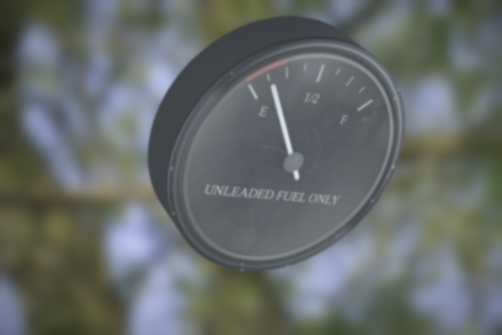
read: **0.125**
